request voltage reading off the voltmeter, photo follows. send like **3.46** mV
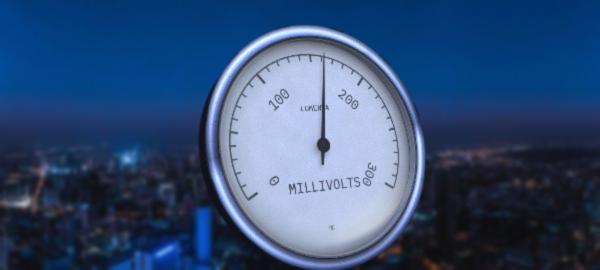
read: **160** mV
